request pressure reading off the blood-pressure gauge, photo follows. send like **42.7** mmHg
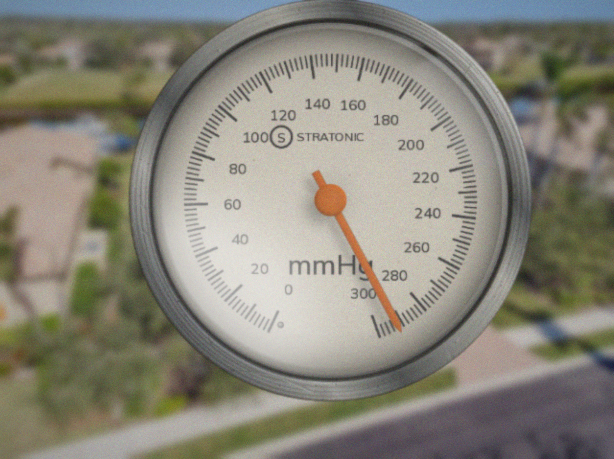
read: **292** mmHg
